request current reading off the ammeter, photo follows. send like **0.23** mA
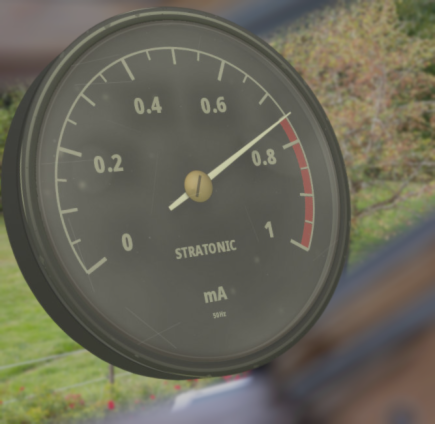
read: **0.75** mA
